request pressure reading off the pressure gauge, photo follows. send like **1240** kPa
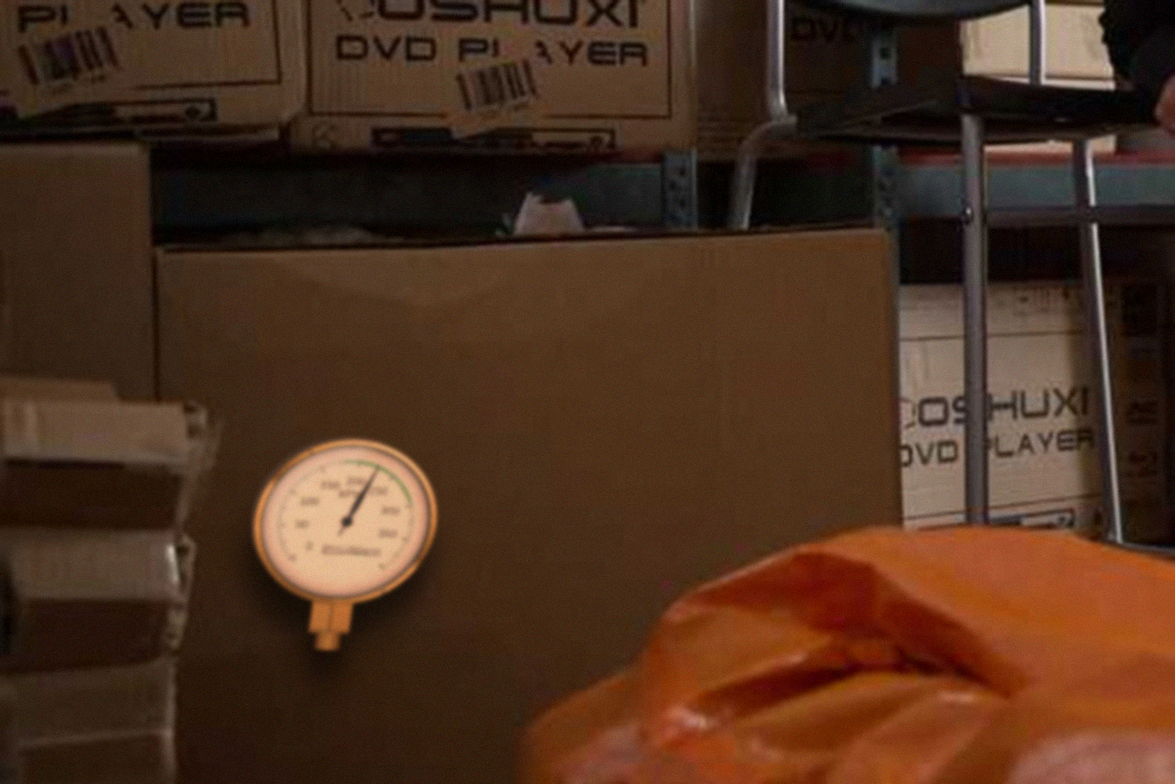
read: **225** kPa
